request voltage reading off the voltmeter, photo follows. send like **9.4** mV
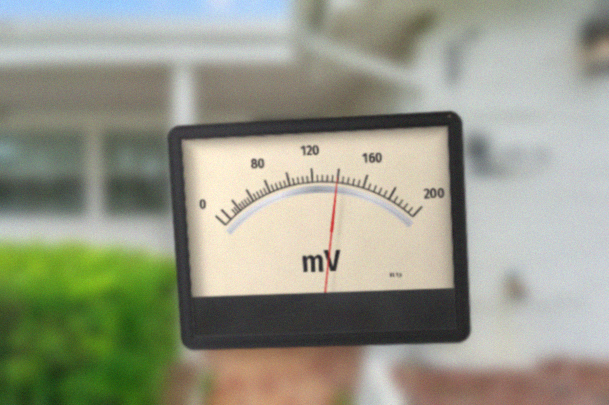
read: **140** mV
